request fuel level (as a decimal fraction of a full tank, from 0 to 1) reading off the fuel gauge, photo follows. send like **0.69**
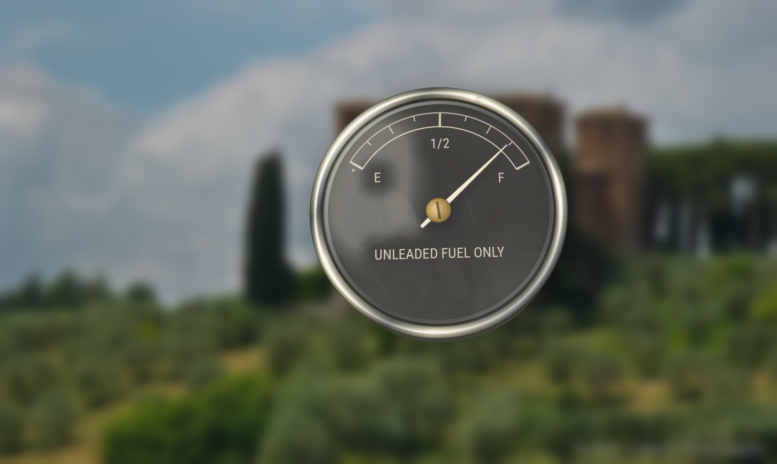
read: **0.875**
